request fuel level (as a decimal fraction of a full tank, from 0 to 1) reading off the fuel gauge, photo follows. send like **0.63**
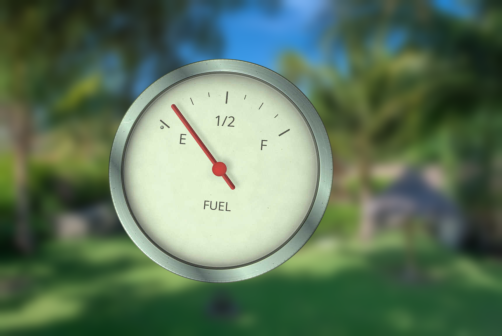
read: **0.125**
